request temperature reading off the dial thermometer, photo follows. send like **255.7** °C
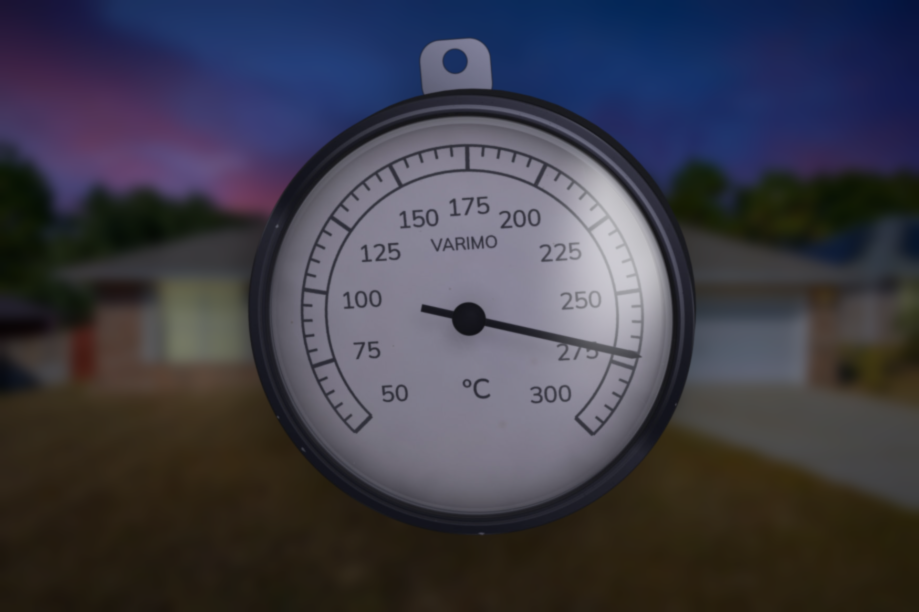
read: **270** °C
